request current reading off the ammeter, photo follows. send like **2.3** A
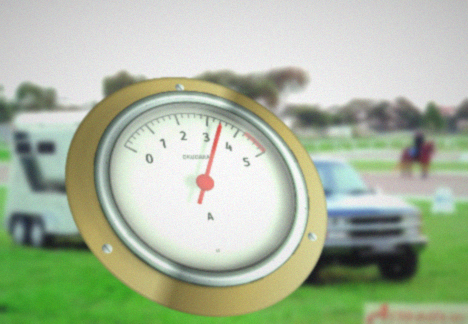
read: **3.4** A
